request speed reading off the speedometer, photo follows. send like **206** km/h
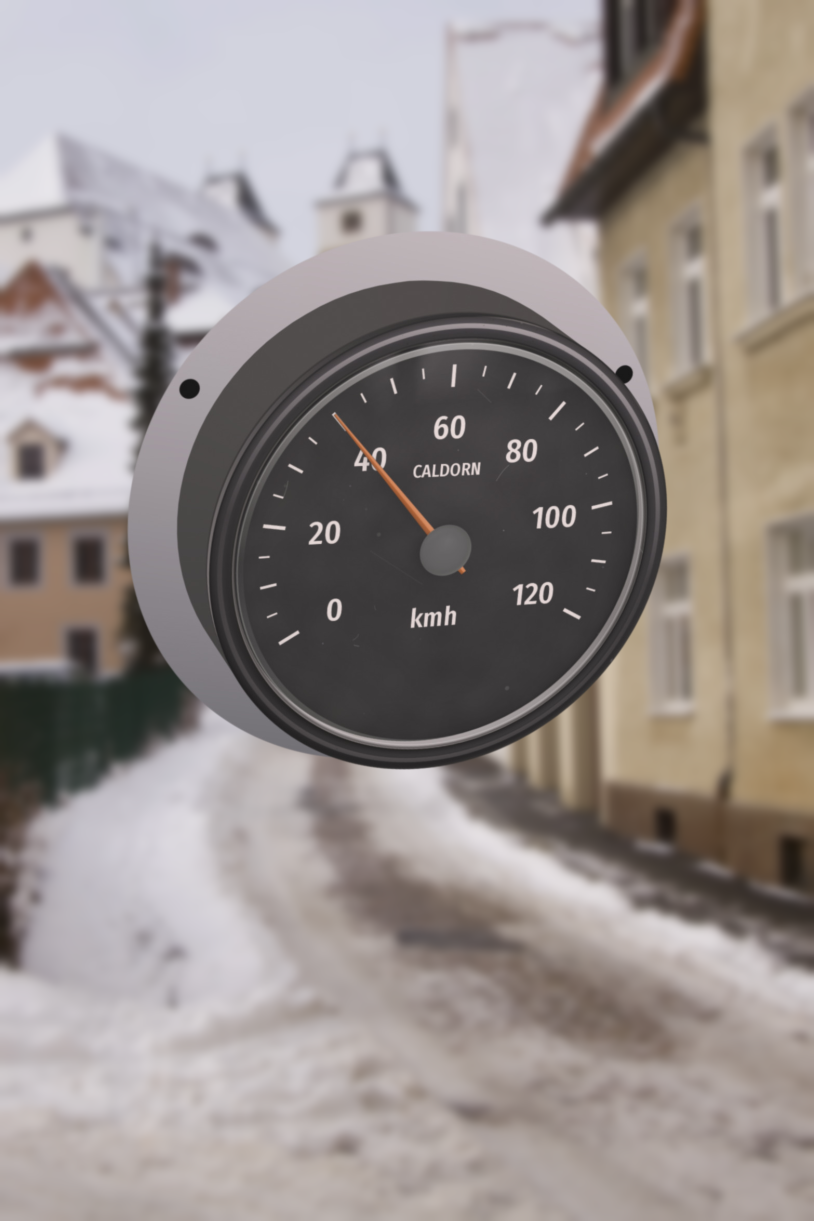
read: **40** km/h
